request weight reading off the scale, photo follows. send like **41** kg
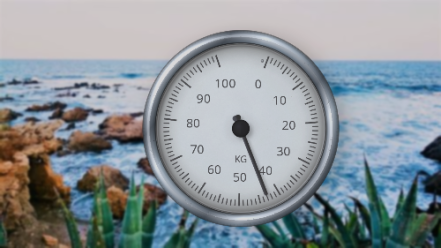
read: **43** kg
